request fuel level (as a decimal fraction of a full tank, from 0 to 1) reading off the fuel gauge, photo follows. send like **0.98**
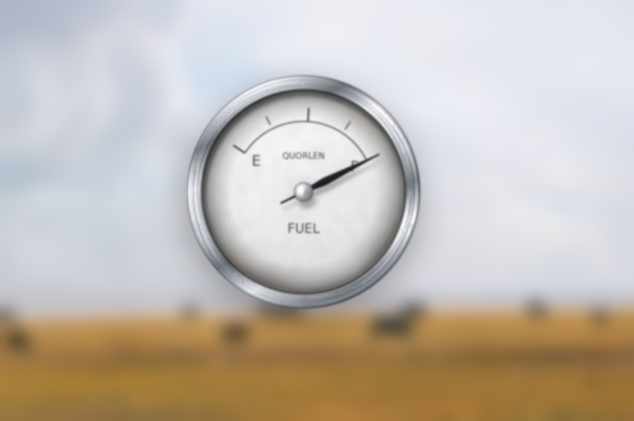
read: **1**
